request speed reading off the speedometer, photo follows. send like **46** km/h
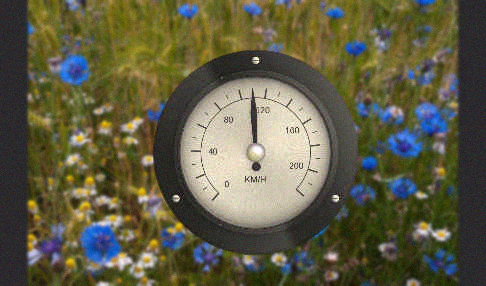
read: **110** km/h
